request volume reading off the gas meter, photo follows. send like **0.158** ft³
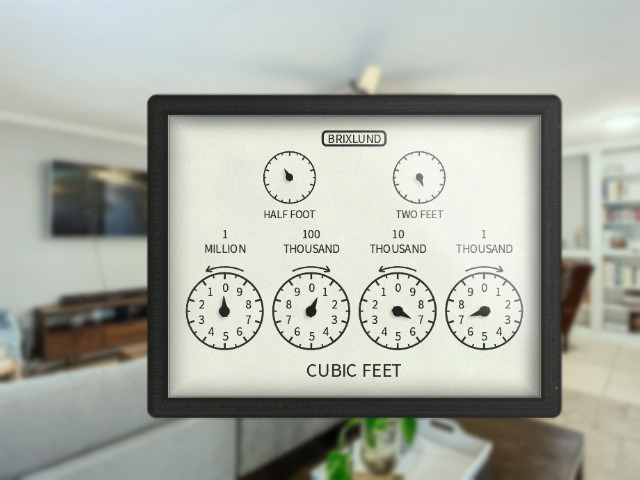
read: **6700** ft³
